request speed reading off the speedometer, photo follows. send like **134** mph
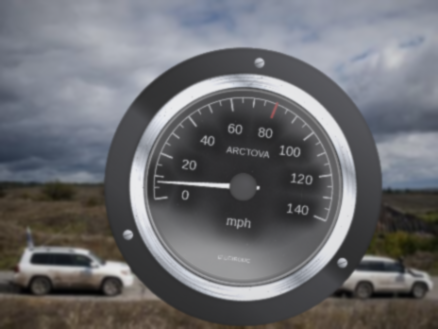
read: **7.5** mph
